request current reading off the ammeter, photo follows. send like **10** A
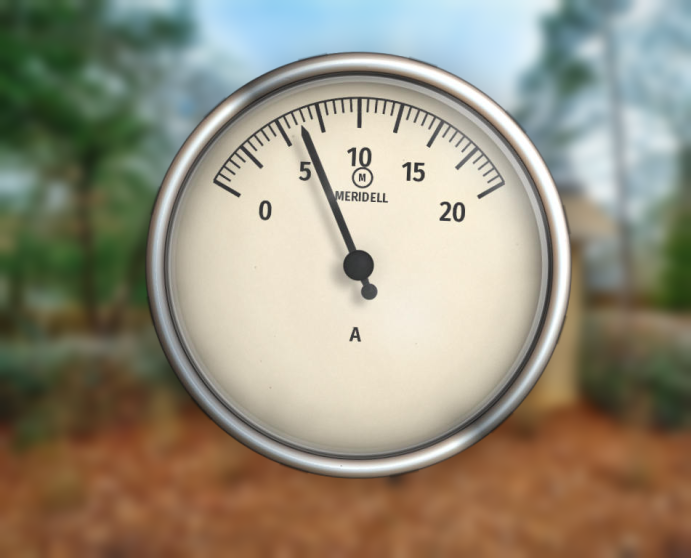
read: **6.25** A
